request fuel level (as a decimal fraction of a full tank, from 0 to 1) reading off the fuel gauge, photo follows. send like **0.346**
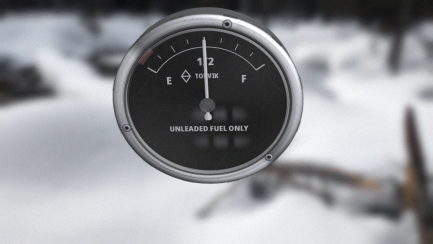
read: **0.5**
